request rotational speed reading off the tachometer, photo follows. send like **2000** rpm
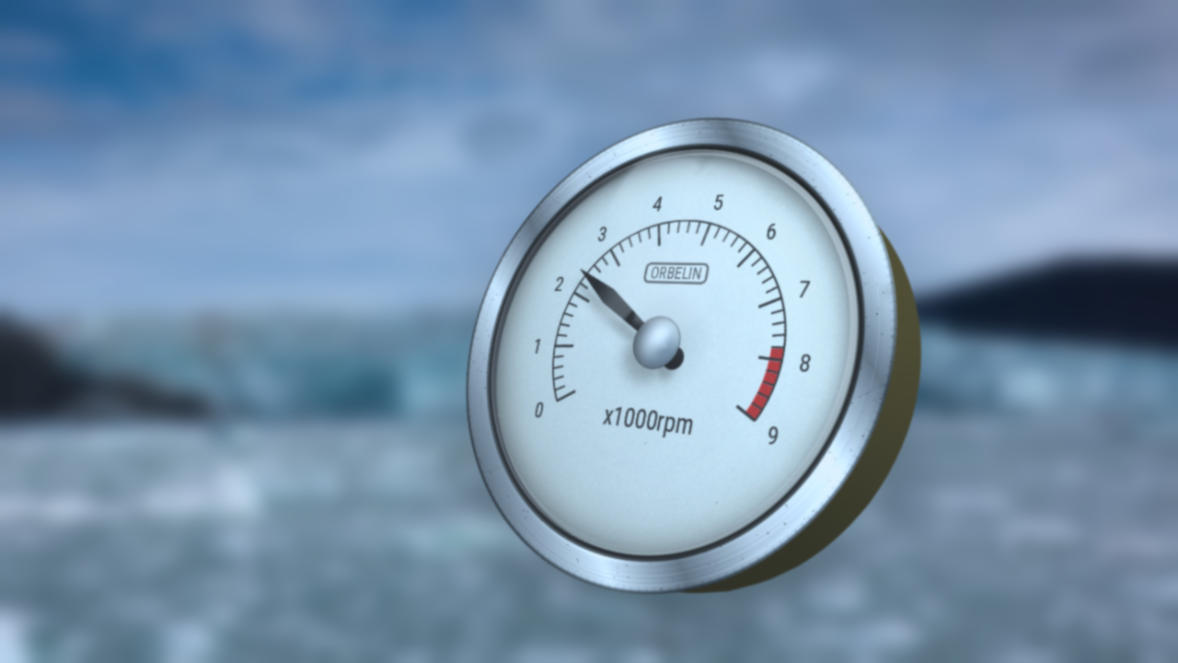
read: **2400** rpm
